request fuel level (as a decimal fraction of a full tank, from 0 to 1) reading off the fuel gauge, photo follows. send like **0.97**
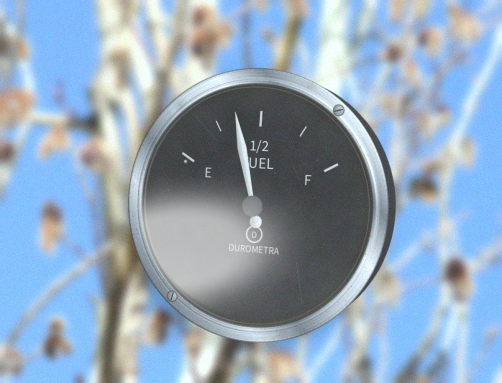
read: **0.375**
